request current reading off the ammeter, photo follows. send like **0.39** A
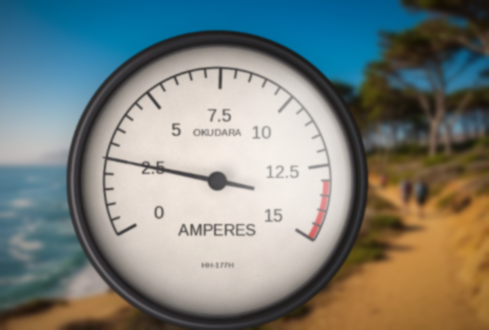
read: **2.5** A
